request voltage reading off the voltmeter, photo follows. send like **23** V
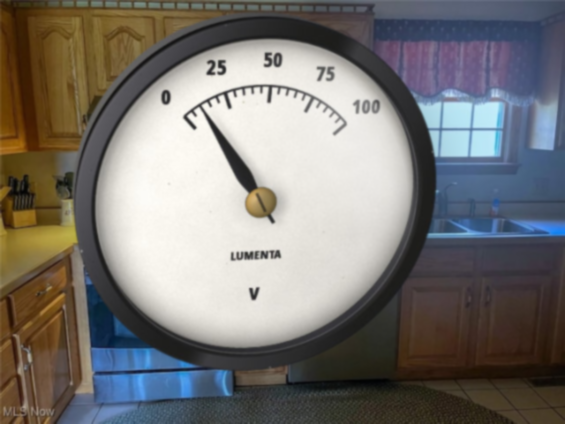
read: **10** V
